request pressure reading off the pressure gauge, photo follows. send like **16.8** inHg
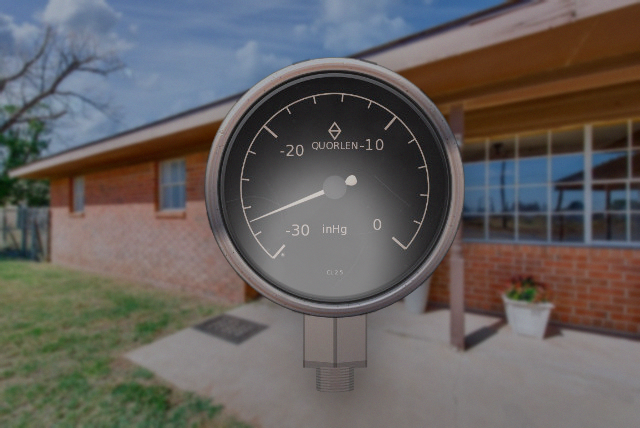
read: **-27** inHg
